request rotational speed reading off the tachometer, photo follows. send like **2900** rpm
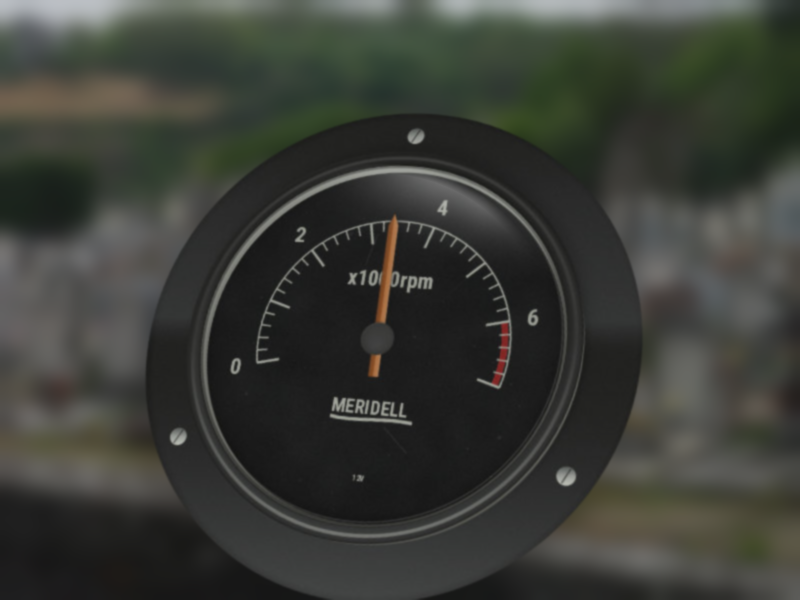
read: **3400** rpm
